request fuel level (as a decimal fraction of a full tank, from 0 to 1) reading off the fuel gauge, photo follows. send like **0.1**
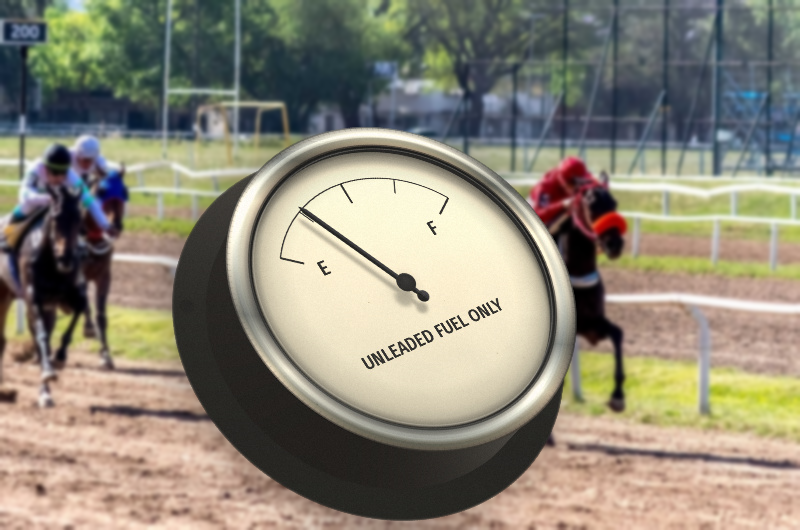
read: **0.25**
